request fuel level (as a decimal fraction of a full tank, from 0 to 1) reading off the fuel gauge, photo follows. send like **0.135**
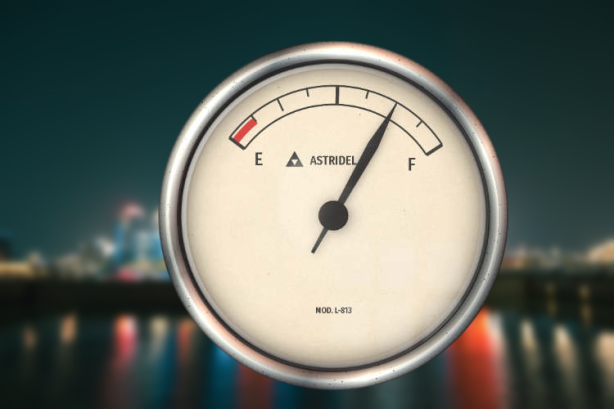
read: **0.75**
